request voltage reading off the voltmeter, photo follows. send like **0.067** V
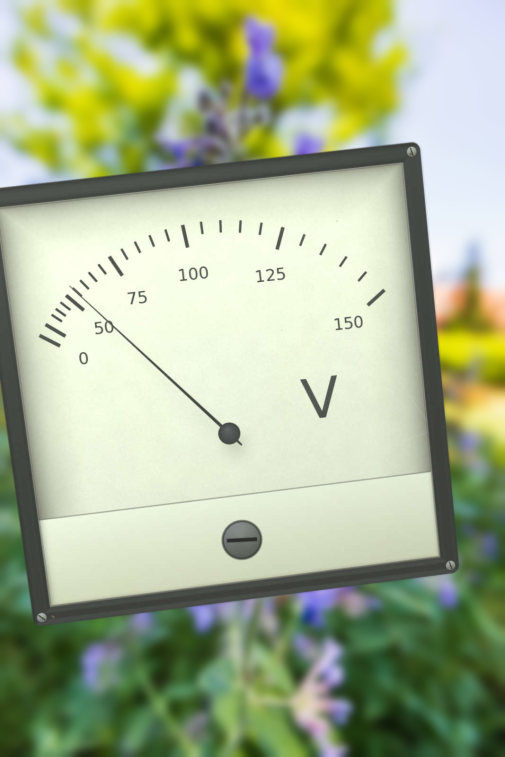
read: **55** V
